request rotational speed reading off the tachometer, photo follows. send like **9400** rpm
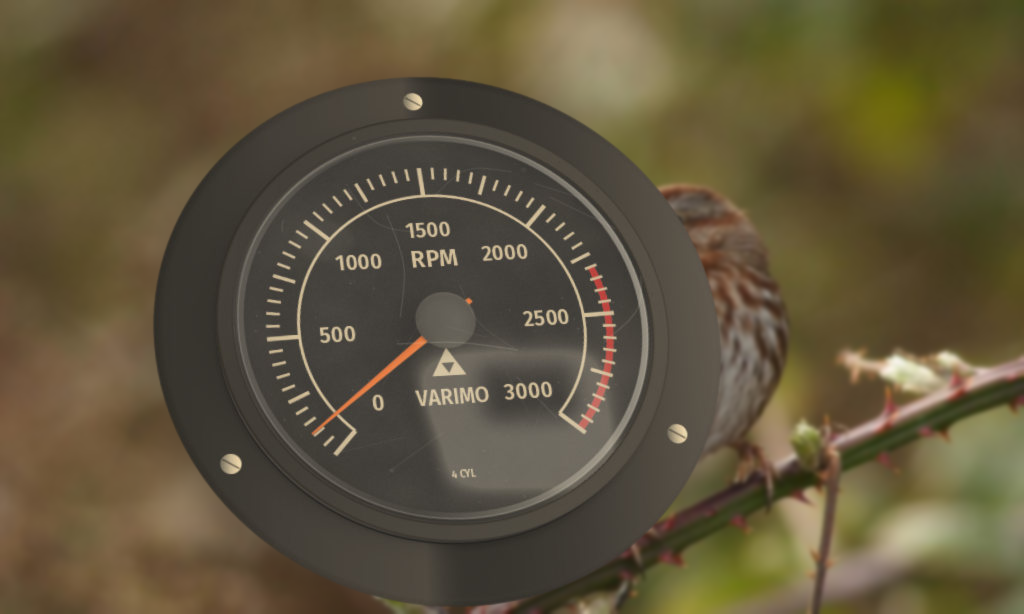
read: **100** rpm
